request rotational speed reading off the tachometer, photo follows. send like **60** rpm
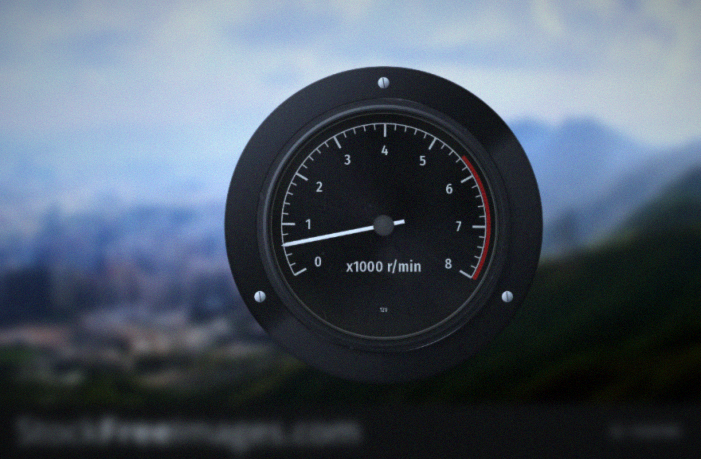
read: **600** rpm
